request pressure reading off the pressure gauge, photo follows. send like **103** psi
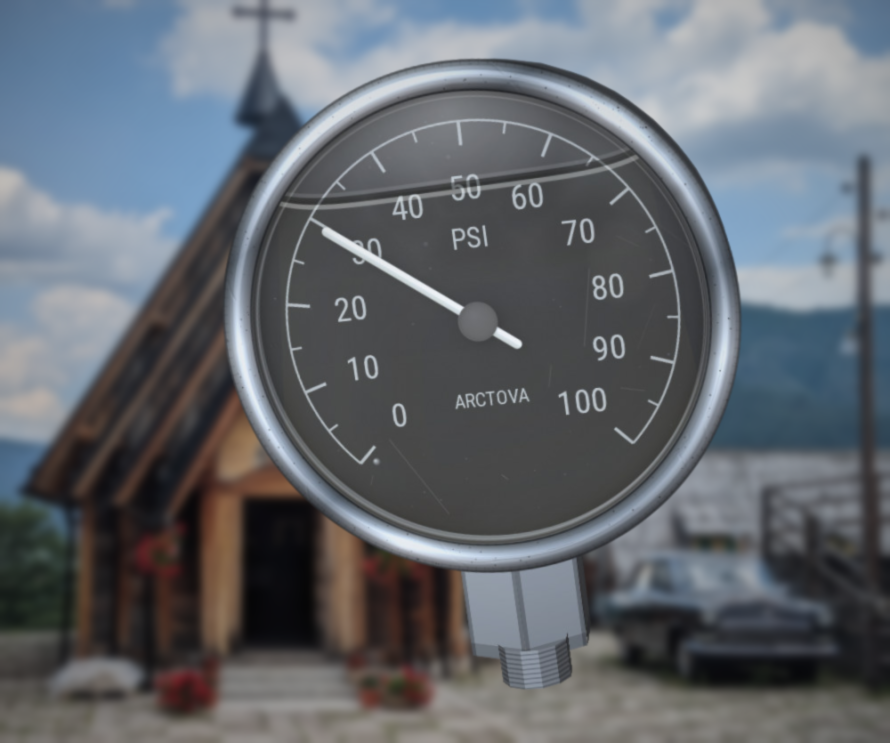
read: **30** psi
